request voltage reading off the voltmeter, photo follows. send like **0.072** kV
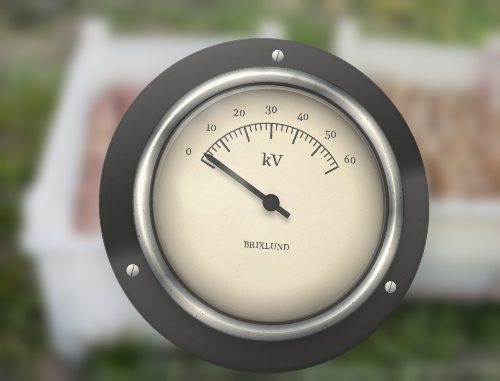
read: **2** kV
